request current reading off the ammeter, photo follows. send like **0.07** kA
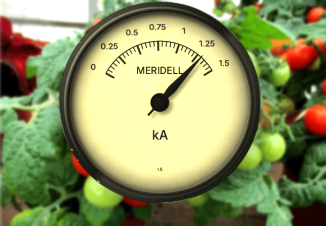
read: **1.3** kA
